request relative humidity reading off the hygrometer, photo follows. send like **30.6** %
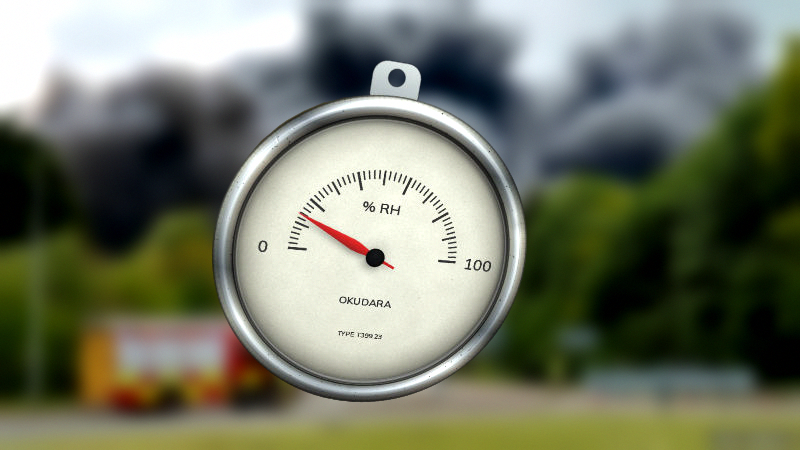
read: **14** %
